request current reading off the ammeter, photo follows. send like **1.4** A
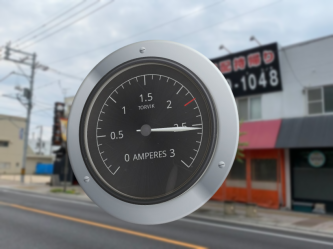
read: **2.55** A
